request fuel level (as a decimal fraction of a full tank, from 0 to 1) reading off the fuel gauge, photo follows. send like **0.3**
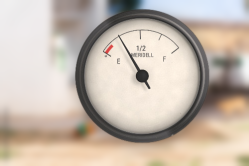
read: **0.25**
